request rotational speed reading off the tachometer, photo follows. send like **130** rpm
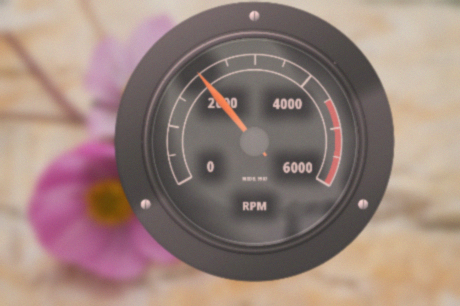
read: **2000** rpm
